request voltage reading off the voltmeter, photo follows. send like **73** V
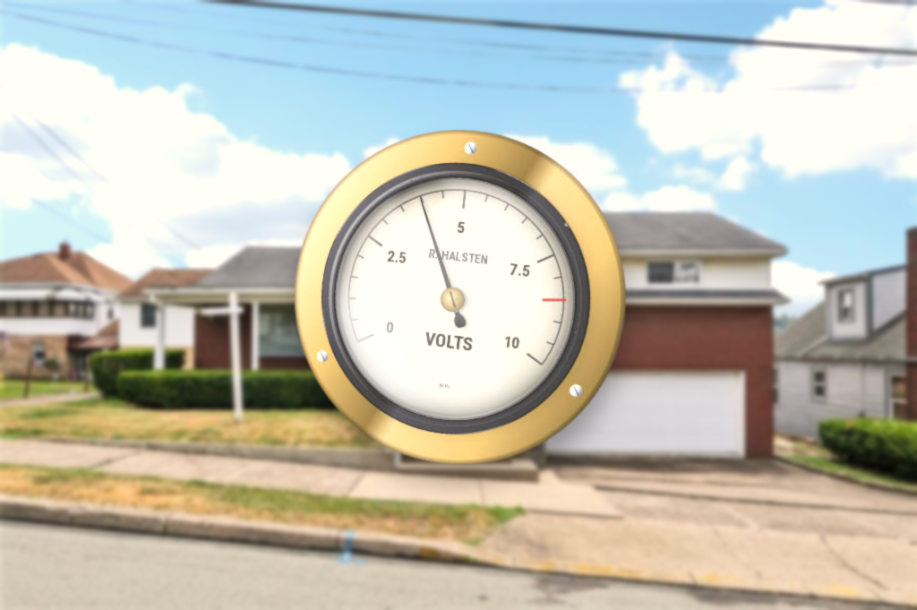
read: **4** V
